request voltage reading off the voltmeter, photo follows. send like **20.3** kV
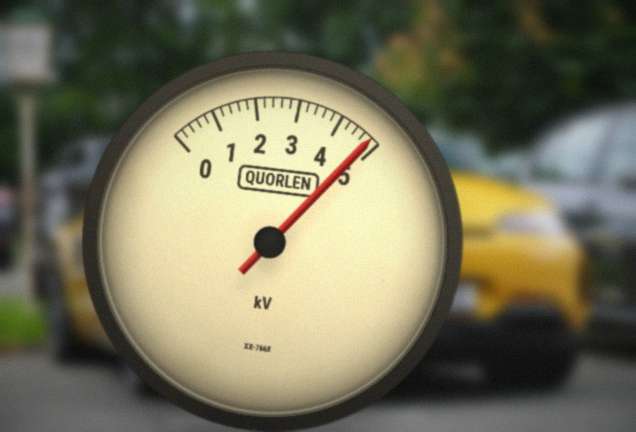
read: **4.8** kV
